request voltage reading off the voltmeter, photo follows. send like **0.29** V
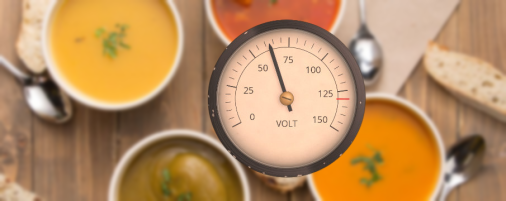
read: **62.5** V
